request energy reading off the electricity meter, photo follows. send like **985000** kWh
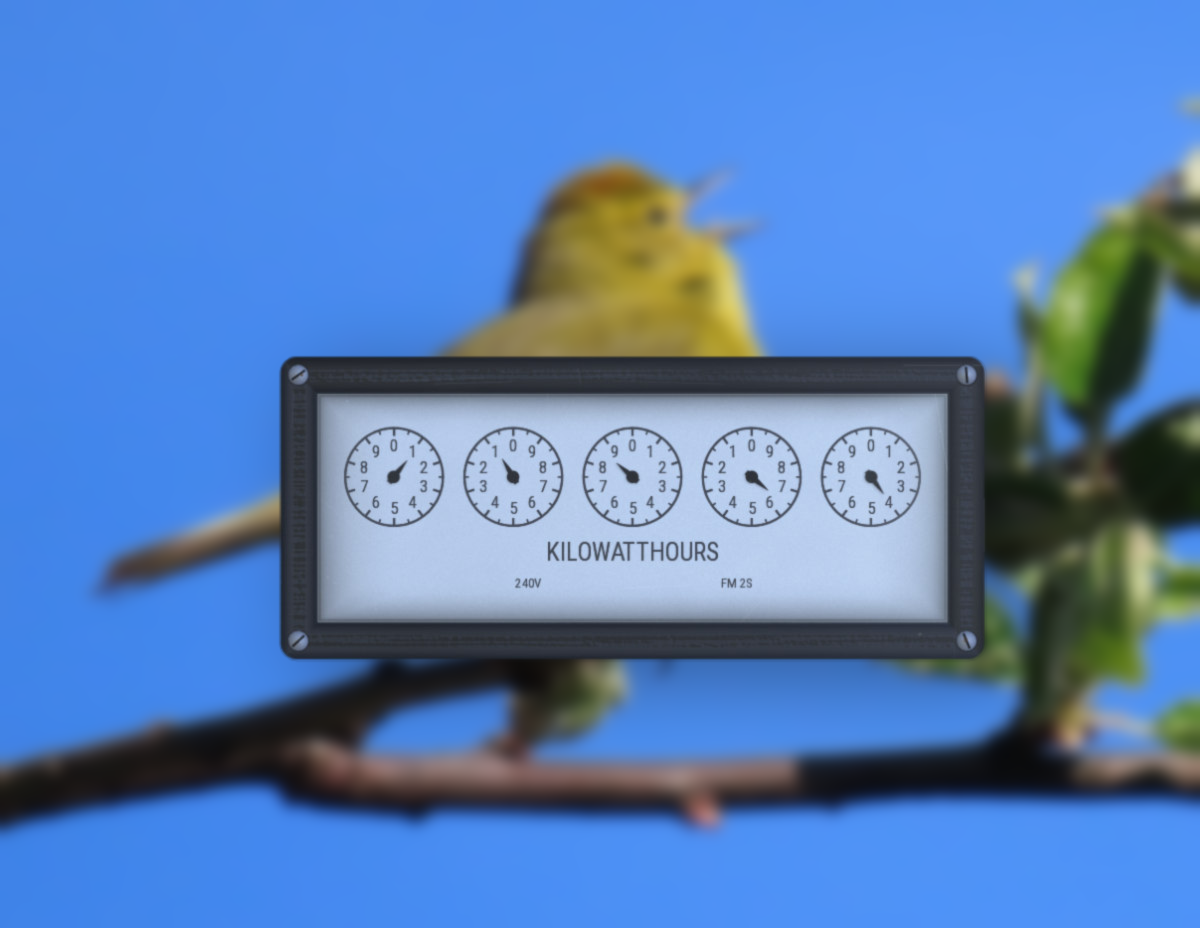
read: **10864** kWh
